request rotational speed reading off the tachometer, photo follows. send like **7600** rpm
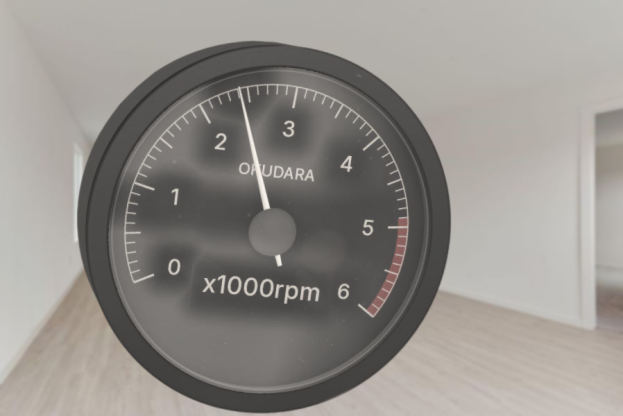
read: **2400** rpm
